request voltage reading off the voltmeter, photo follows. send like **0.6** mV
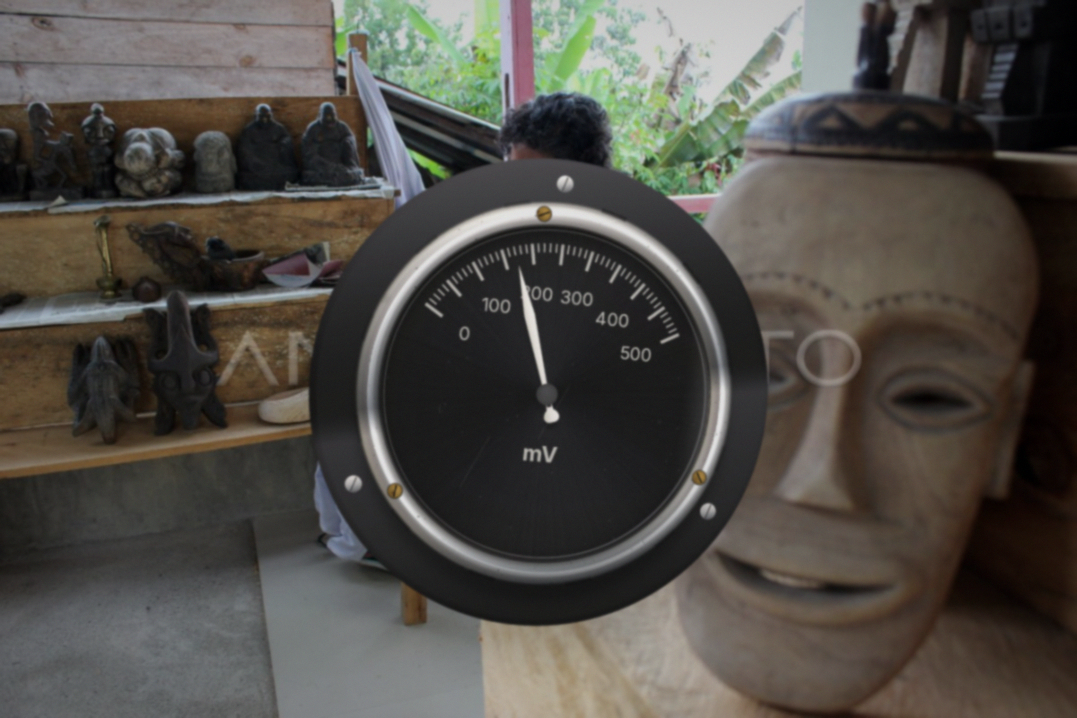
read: **170** mV
